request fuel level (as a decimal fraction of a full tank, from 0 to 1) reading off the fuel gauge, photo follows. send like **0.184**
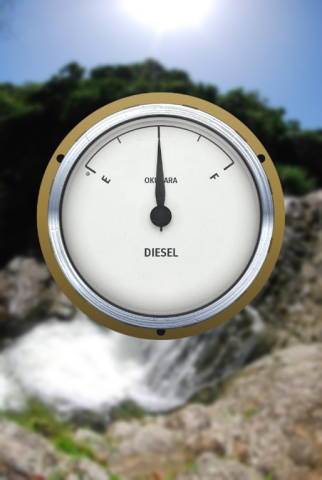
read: **0.5**
